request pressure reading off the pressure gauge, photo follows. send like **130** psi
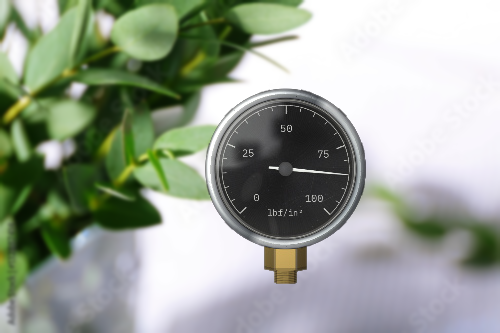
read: **85** psi
